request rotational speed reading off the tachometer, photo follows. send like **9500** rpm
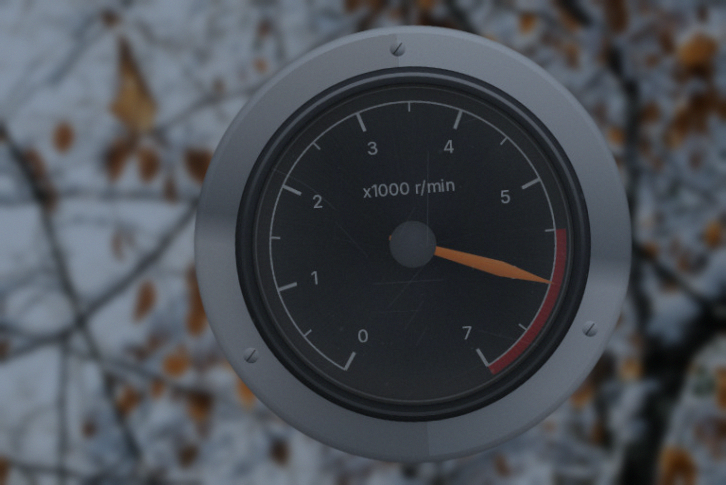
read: **6000** rpm
